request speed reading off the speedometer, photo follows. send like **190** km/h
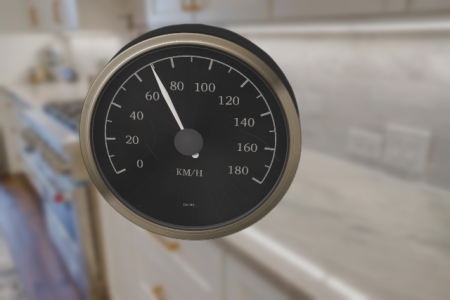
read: **70** km/h
